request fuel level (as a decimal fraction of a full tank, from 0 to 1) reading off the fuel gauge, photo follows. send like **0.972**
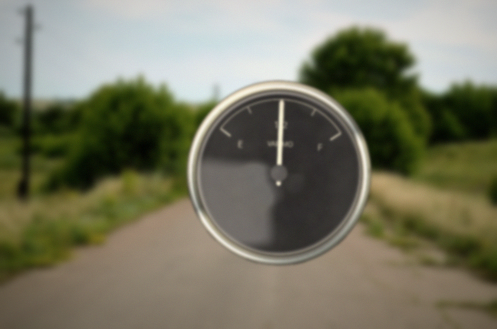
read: **0.5**
